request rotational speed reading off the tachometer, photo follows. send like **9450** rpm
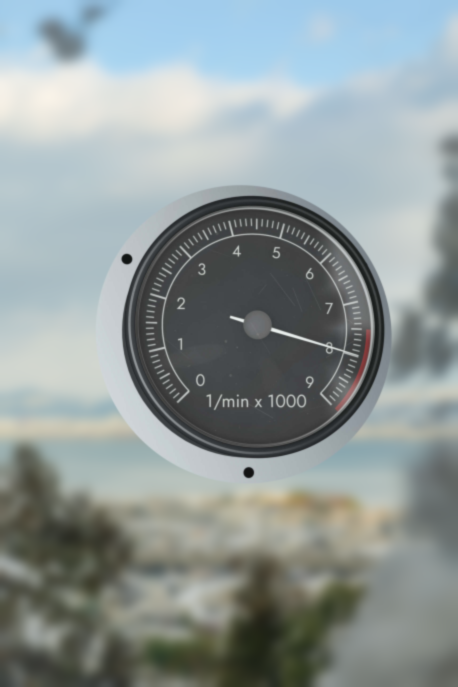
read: **8000** rpm
